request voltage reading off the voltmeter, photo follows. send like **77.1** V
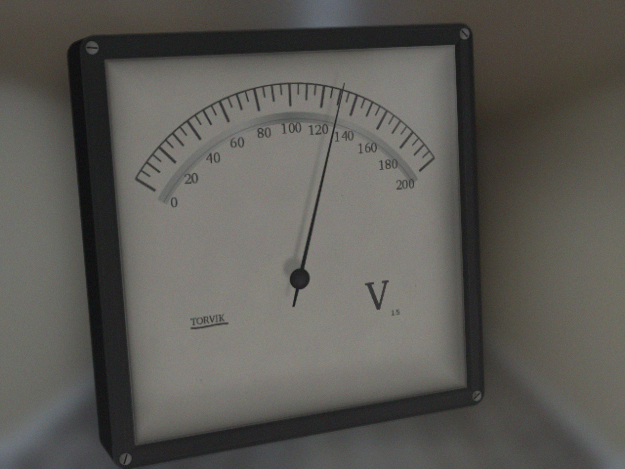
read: **130** V
